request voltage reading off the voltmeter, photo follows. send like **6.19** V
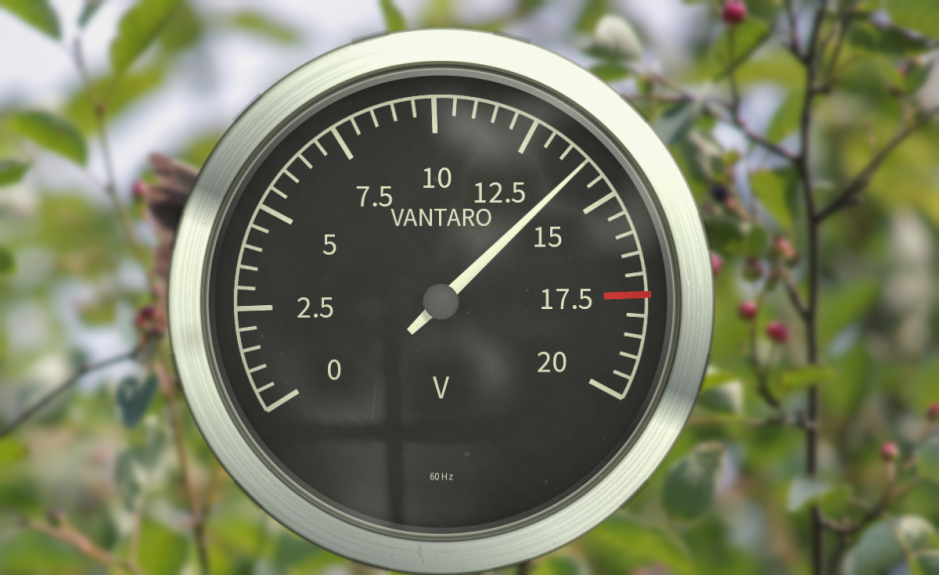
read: **14** V
